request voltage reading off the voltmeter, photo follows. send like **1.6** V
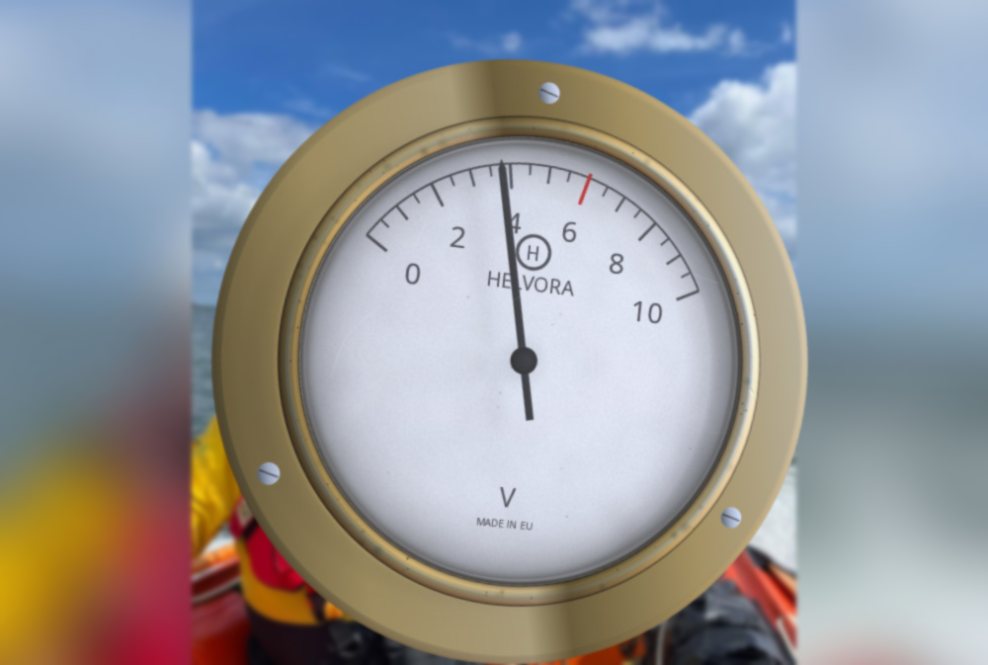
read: **3.75** V
